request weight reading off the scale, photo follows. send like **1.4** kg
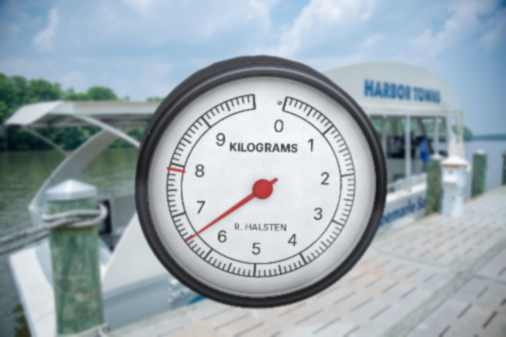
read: **6.5** kg
